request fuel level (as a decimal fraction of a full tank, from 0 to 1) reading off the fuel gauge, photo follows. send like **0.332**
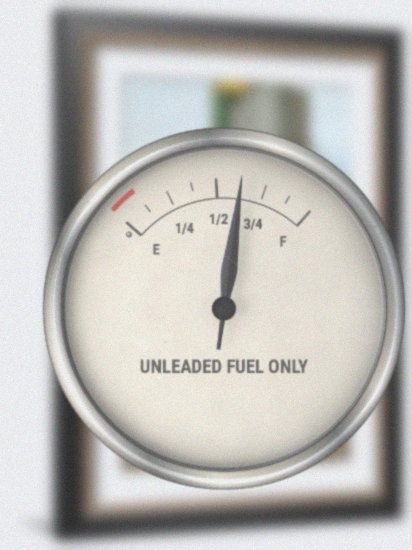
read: **0.625**
